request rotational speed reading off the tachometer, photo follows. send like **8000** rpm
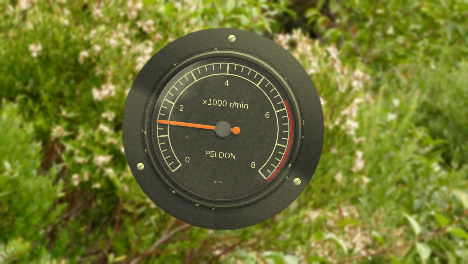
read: **1400** rpm
